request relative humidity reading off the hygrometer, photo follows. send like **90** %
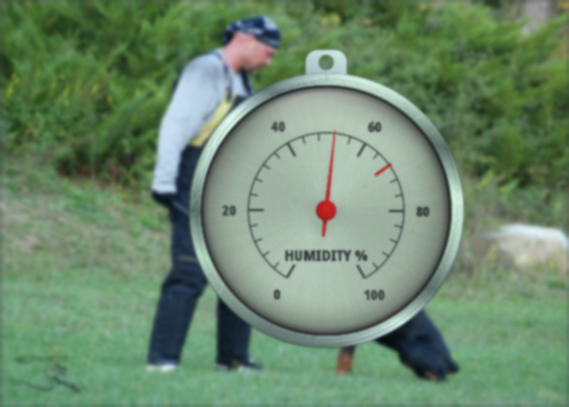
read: **52** %
